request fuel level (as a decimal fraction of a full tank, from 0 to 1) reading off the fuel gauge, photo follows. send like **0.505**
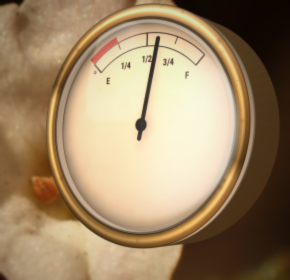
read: **0.625**
